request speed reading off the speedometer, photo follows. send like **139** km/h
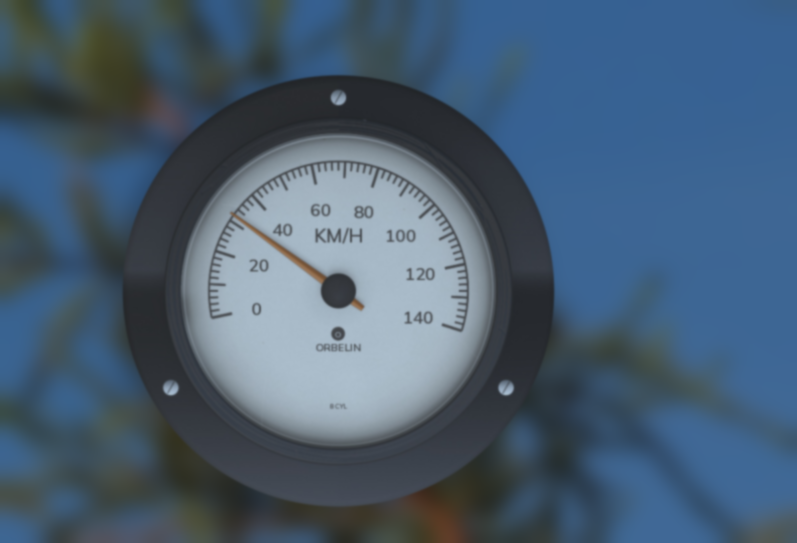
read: **32** km/h
